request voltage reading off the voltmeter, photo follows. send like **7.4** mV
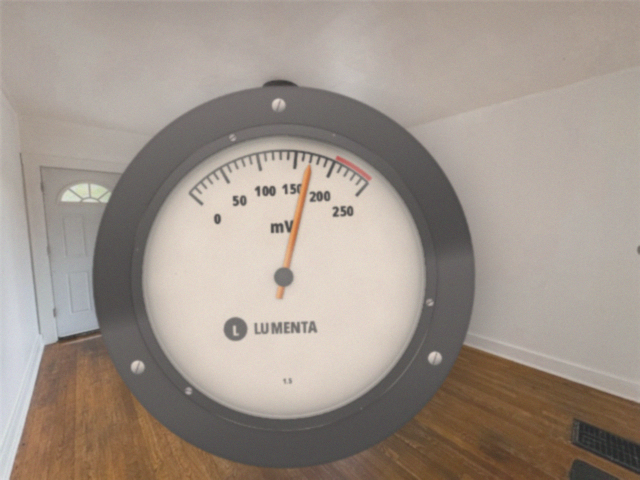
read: **170** mV
